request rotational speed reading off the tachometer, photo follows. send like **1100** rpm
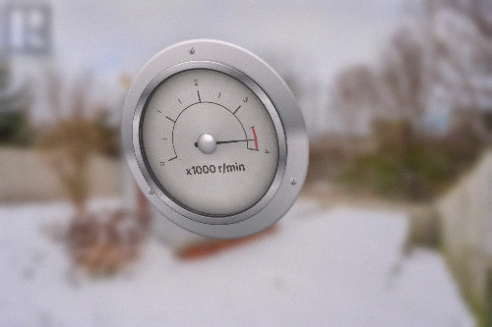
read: **3750** rpm
